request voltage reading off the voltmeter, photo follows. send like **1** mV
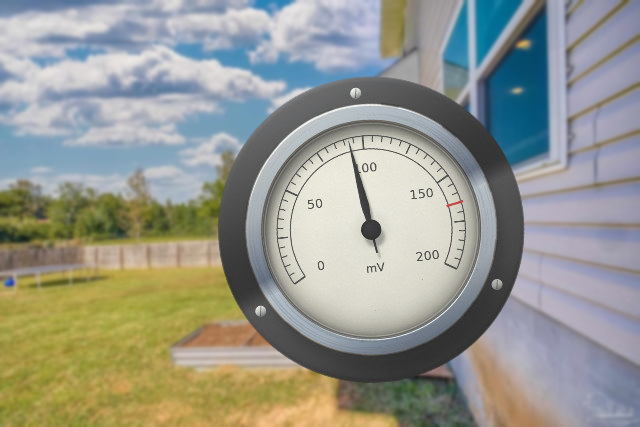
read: **92.5** mV
